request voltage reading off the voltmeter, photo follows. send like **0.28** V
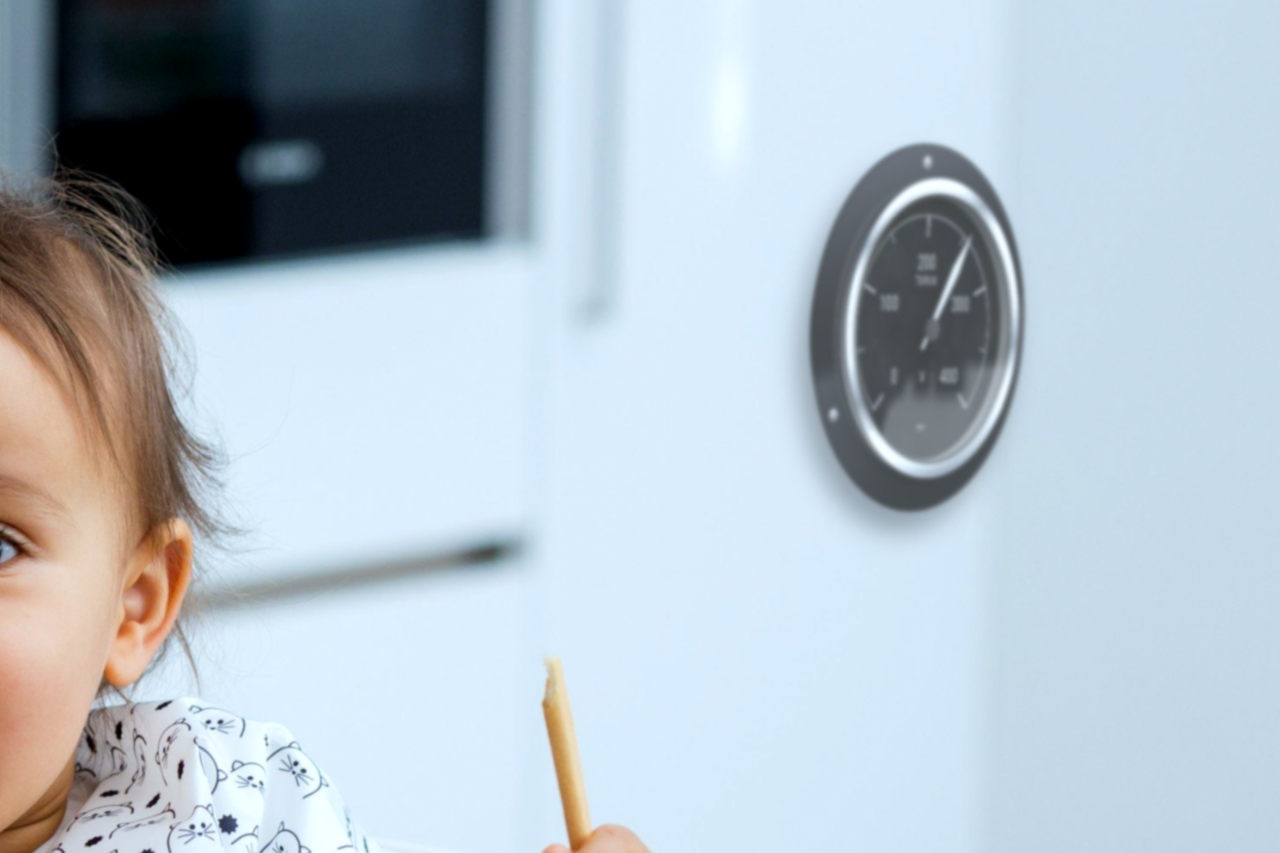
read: **250** V
